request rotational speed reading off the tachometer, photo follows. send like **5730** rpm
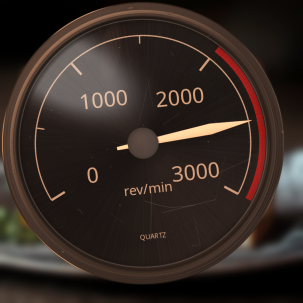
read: **2500** rpm
